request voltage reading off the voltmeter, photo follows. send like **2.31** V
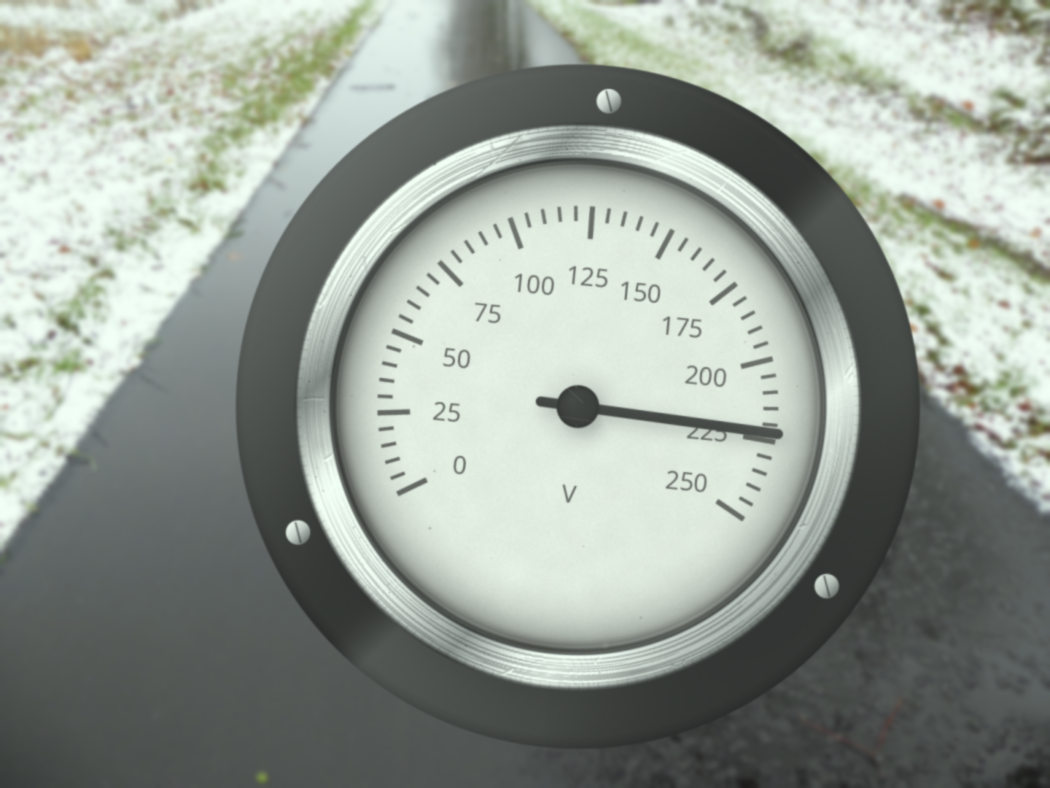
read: **222.5** V
